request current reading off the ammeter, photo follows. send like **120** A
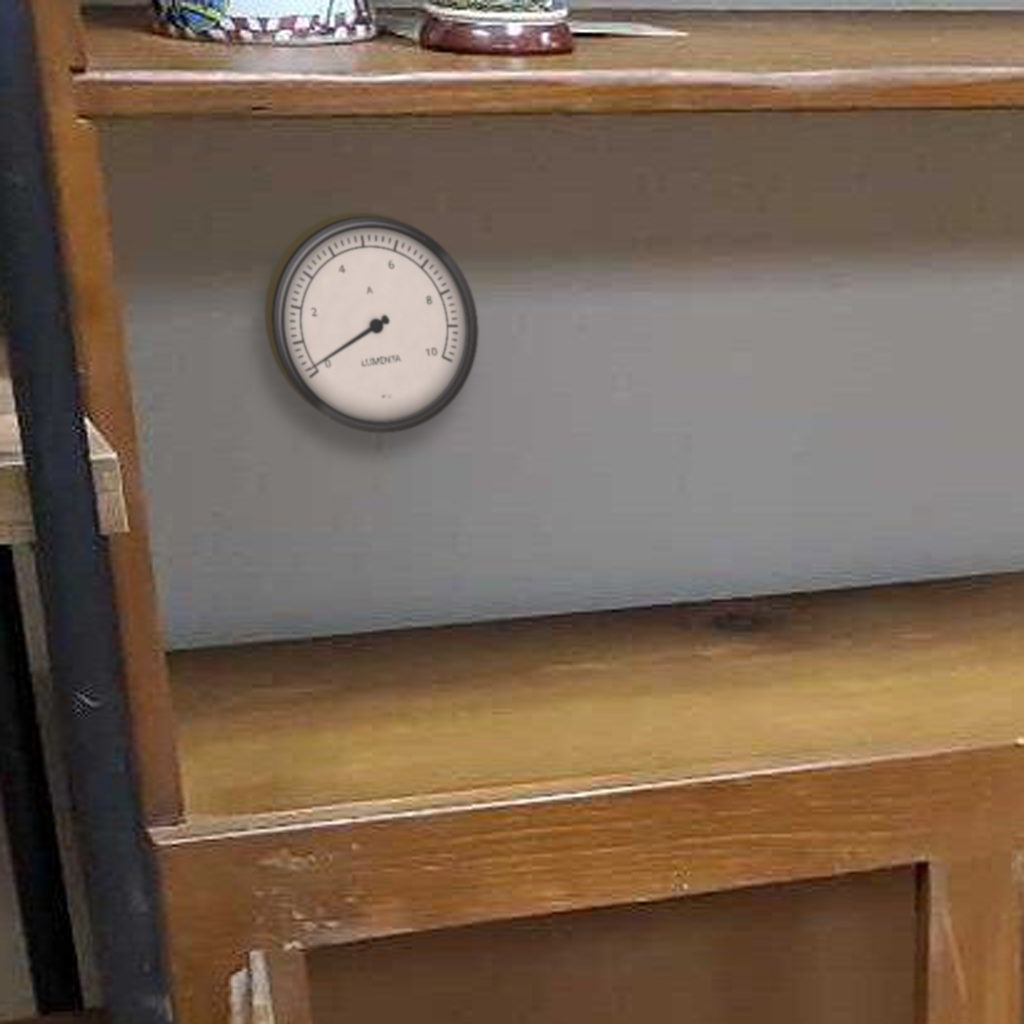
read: **0.2** A
